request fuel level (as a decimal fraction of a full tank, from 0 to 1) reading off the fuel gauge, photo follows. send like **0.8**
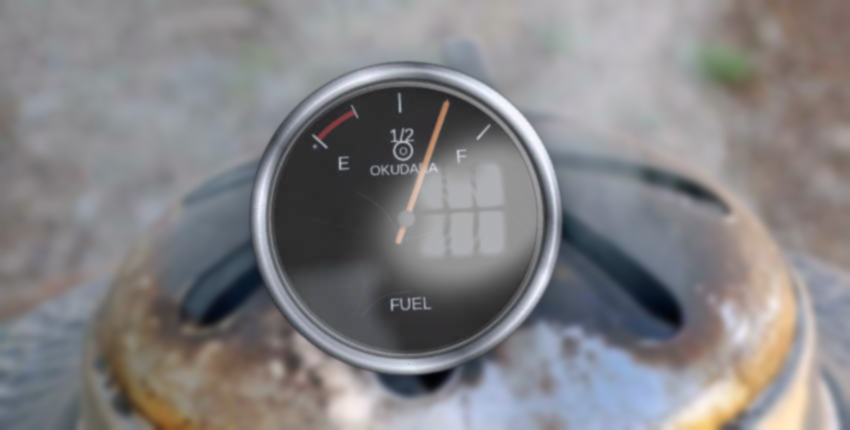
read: **0.75**
